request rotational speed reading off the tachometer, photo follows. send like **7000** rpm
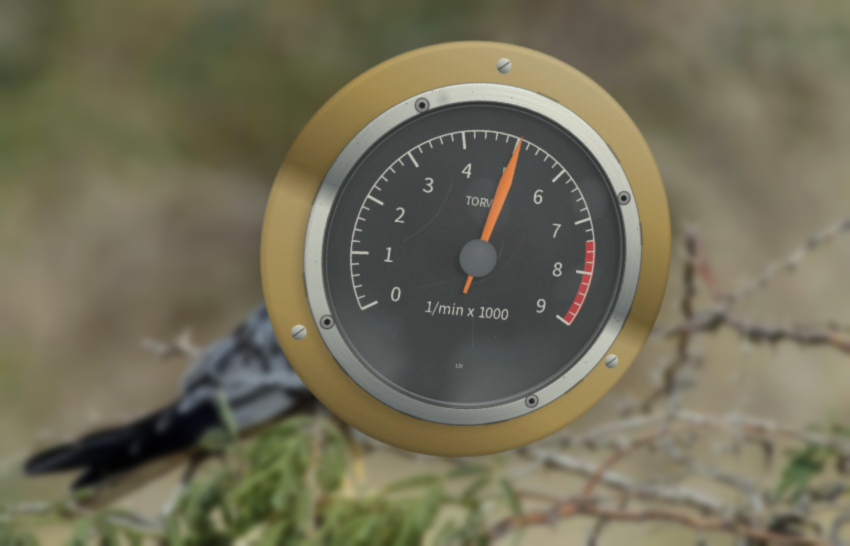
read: **5000** rpm
